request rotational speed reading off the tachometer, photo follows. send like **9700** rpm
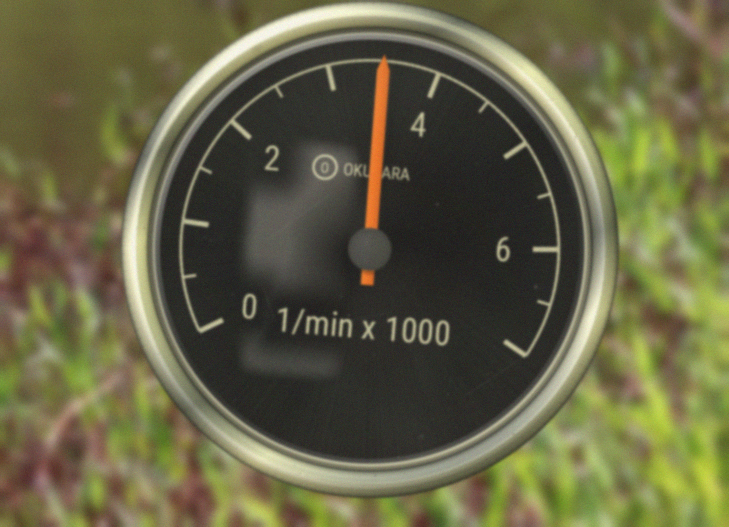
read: **3500** rpm
